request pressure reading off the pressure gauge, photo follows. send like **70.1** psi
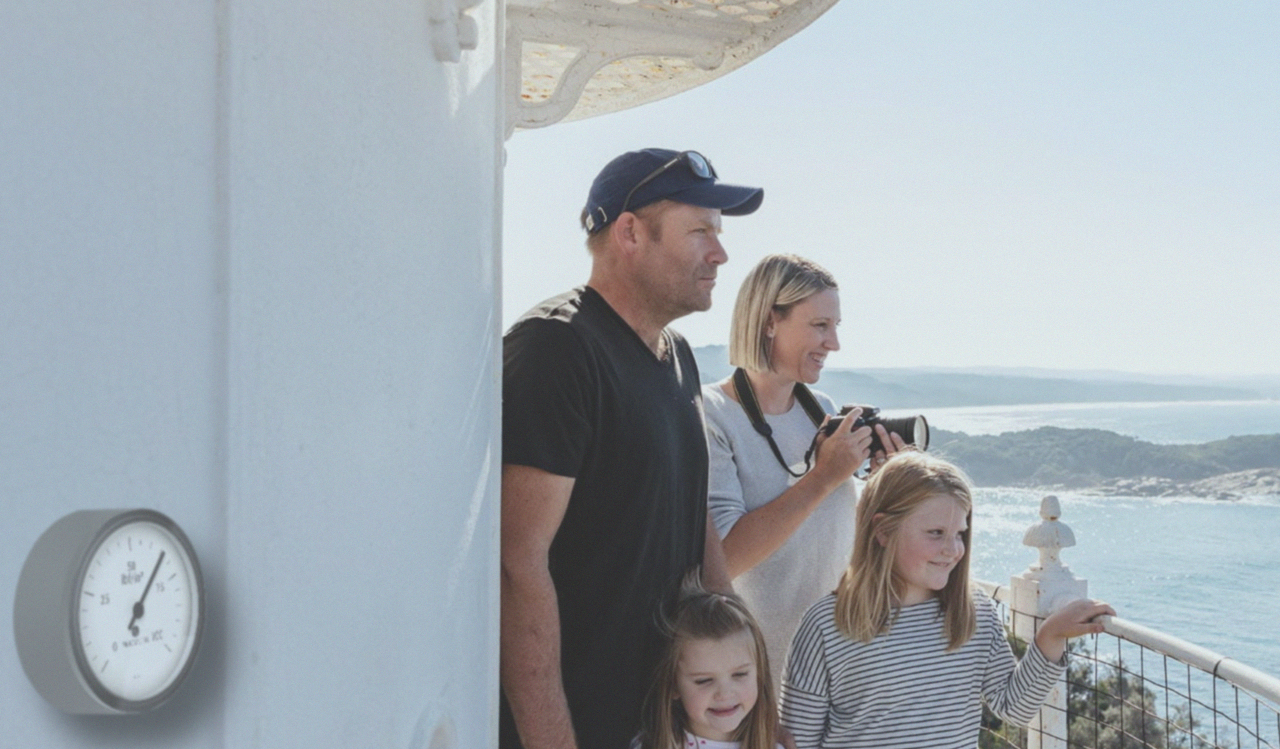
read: **65** psi
